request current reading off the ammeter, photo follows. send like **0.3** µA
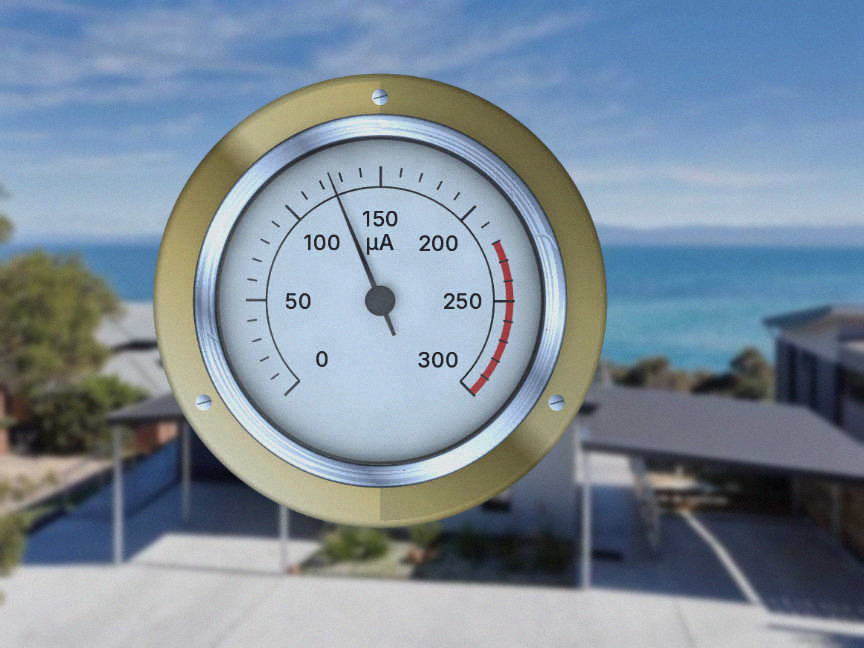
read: **125** µA
